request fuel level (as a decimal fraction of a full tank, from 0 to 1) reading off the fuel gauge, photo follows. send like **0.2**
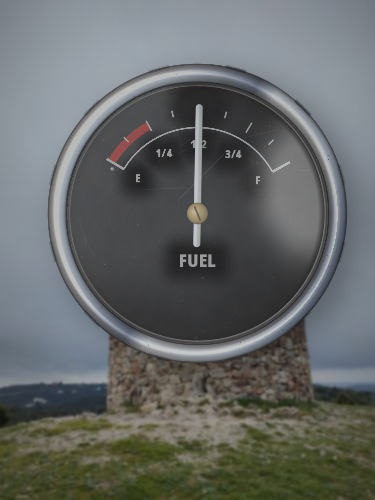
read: **0.5**
